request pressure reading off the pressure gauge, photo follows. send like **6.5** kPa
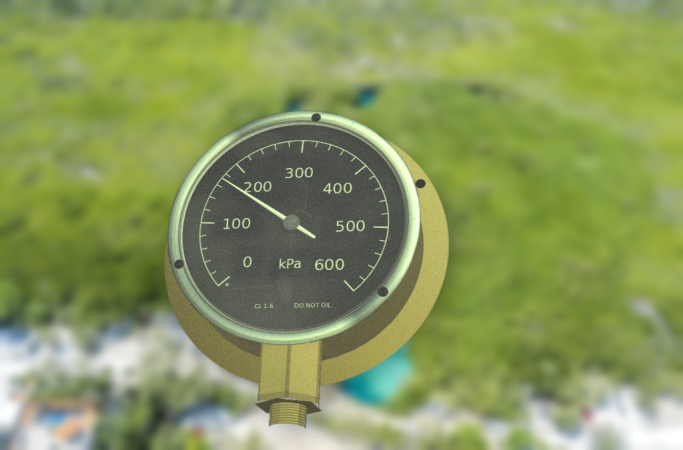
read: **170** kPa
